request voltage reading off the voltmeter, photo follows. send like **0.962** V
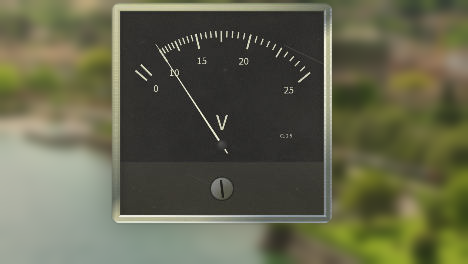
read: **10** V
